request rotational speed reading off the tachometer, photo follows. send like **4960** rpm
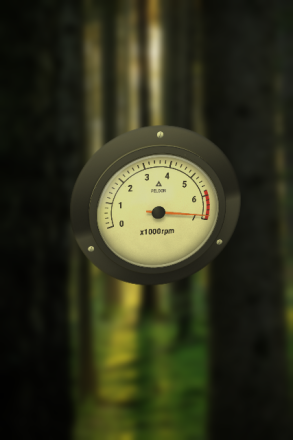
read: **6800** rpm
